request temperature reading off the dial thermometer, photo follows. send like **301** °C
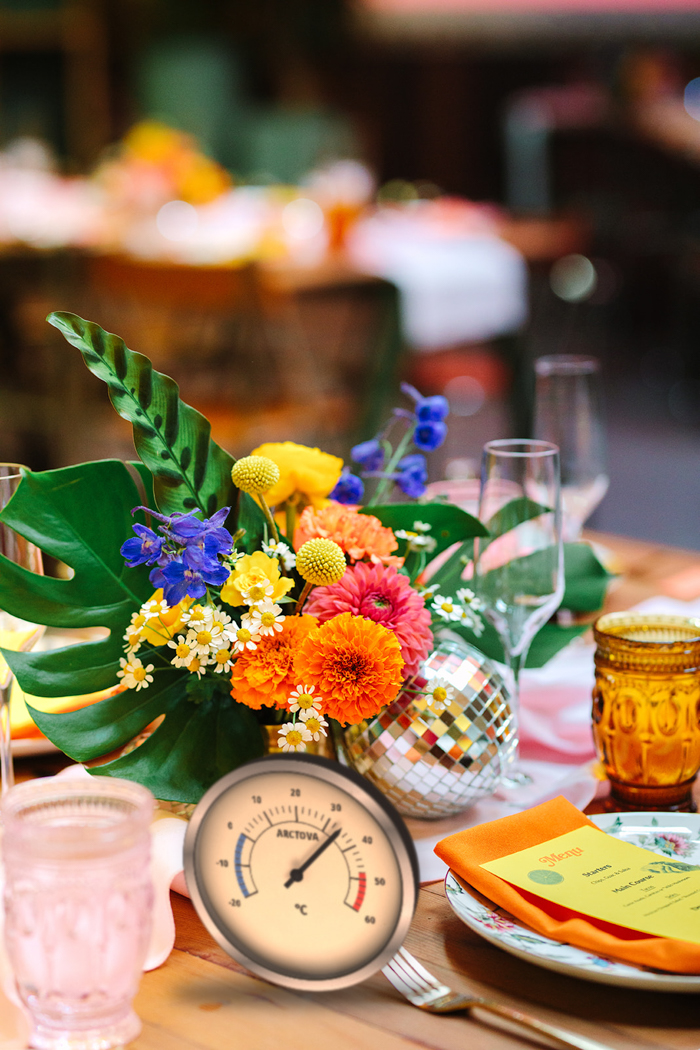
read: **34** °C
